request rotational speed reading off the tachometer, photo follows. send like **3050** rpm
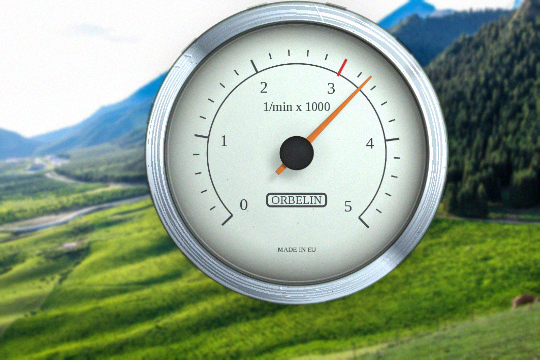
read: **3300** rpm
